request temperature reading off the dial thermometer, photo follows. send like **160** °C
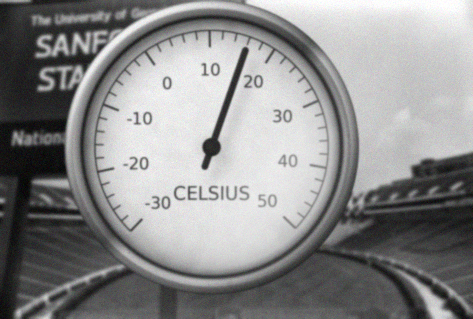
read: **16** °C
